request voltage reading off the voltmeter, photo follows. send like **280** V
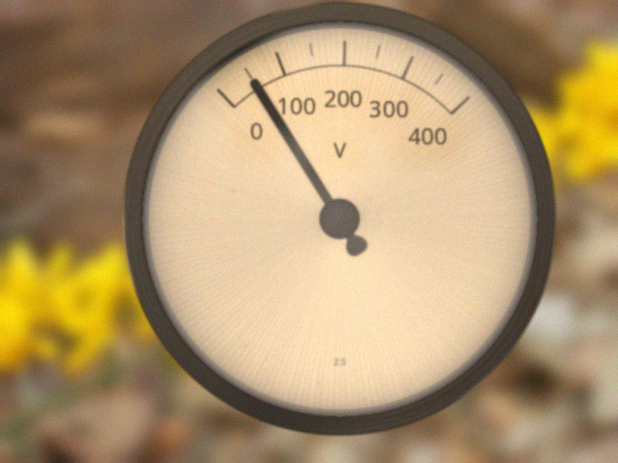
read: **50** V
